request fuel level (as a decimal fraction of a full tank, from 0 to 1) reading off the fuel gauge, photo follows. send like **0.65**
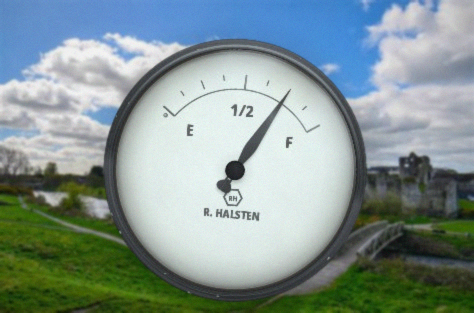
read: **0.75**
